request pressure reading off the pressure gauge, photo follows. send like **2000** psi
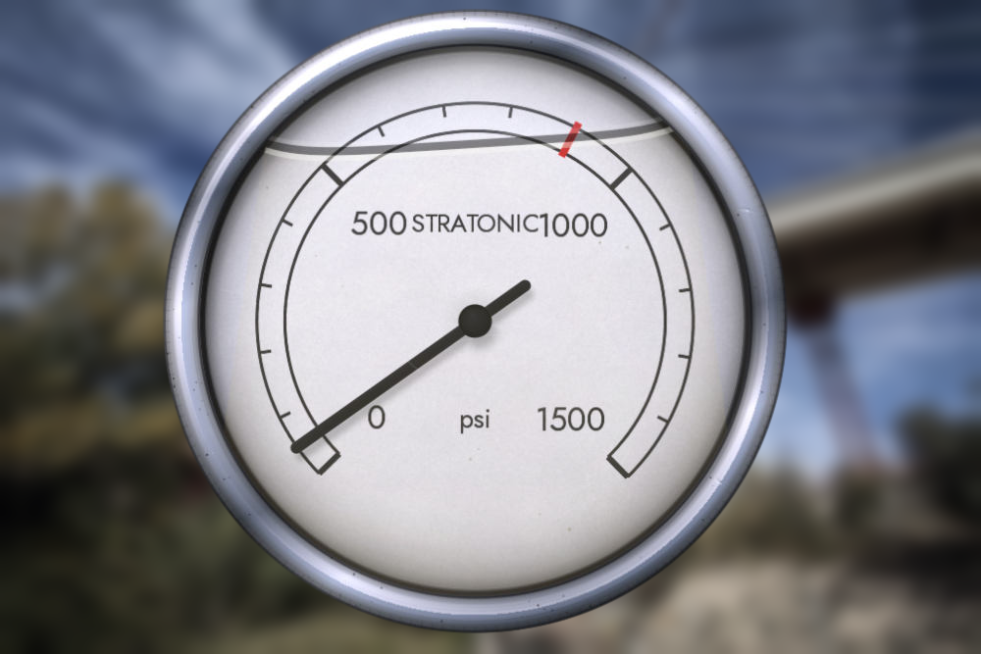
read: **50** psi
